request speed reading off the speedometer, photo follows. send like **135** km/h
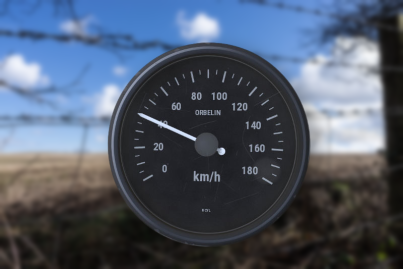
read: **40** km/h
